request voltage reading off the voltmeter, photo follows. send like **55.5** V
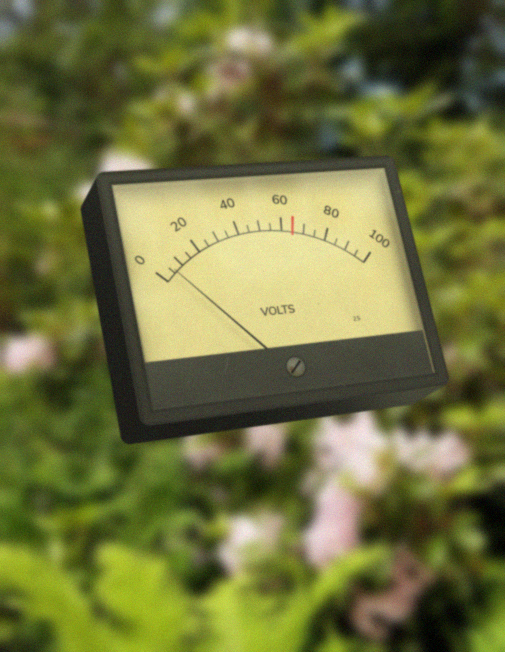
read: **5** V
